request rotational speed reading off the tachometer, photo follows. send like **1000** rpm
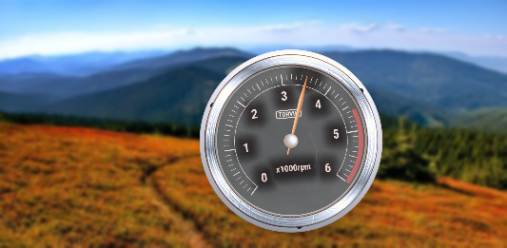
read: **3500** rpm
